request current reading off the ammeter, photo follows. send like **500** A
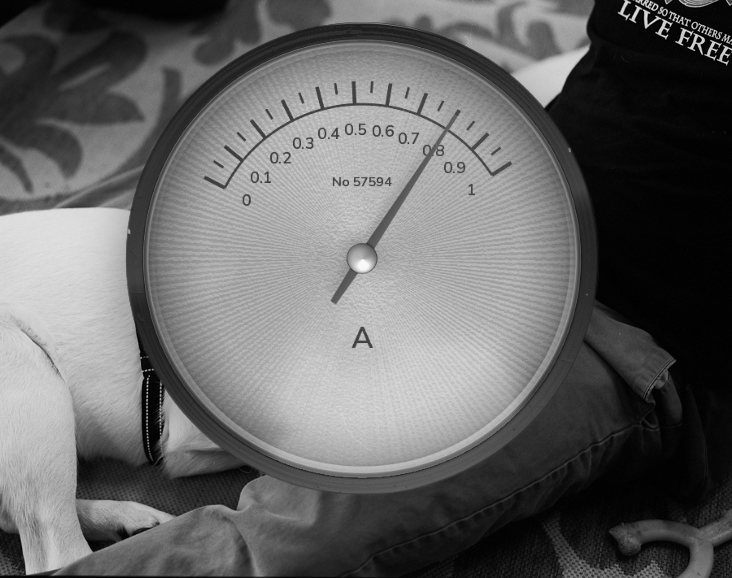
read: **0.8** A
